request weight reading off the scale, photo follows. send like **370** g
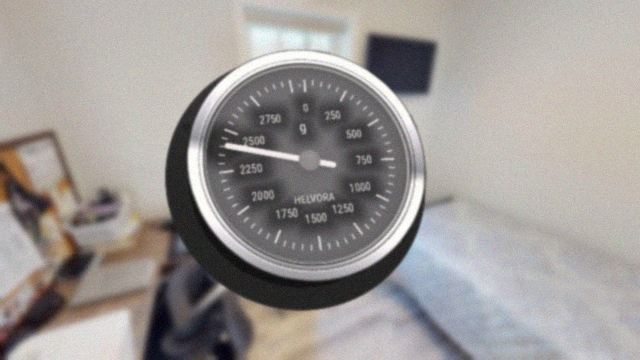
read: **2400** g
